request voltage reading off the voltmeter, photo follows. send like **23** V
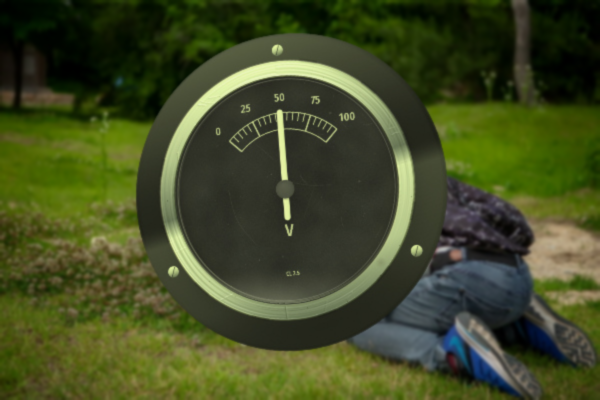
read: **50** V
